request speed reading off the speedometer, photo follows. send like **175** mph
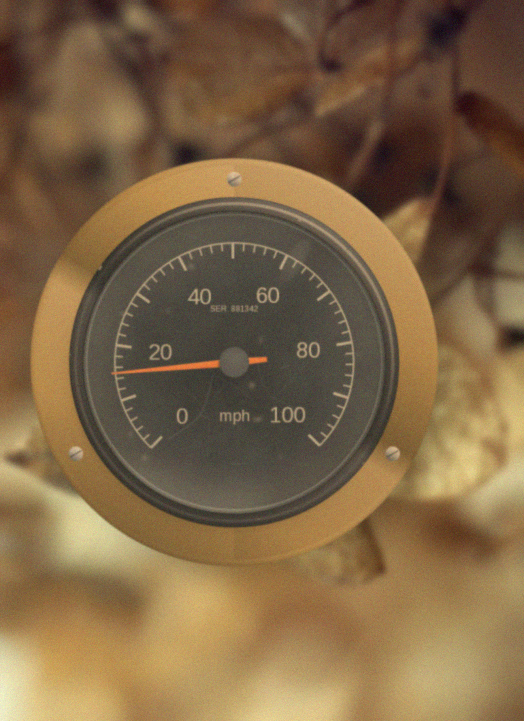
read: **15** mph
